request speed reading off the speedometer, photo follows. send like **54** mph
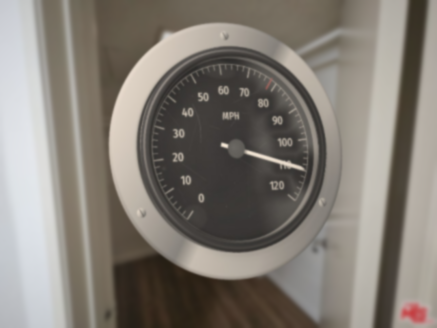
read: **110** mph
